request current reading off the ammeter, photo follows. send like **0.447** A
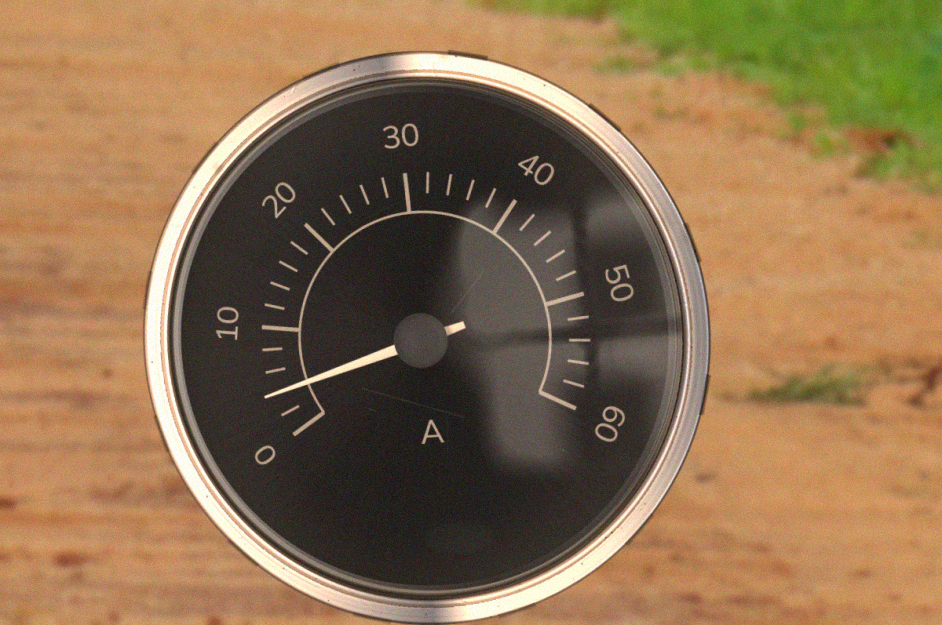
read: **4** A
